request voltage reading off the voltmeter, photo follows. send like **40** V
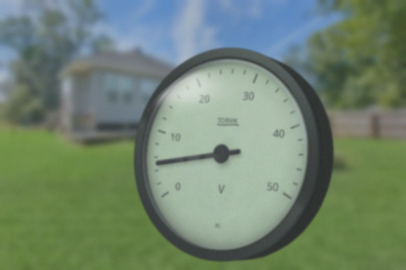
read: **5** V
